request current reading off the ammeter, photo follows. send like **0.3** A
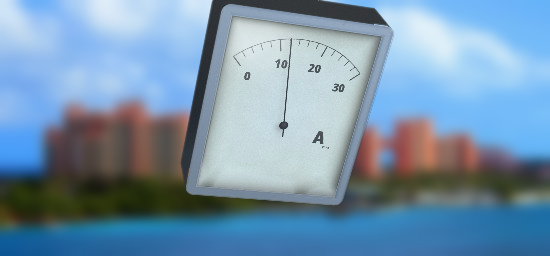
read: **12** A
